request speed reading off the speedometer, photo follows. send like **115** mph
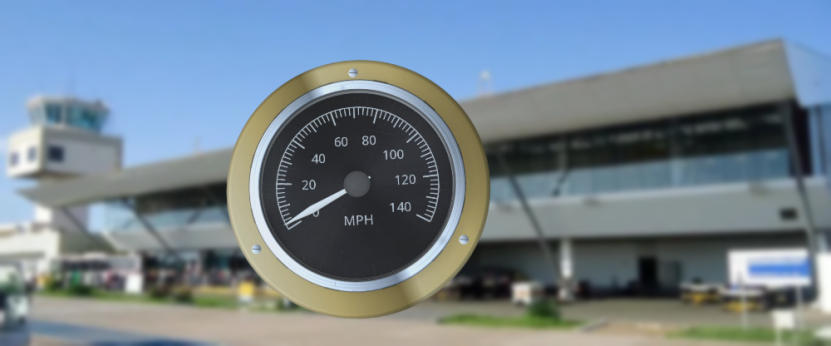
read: **2** mph
